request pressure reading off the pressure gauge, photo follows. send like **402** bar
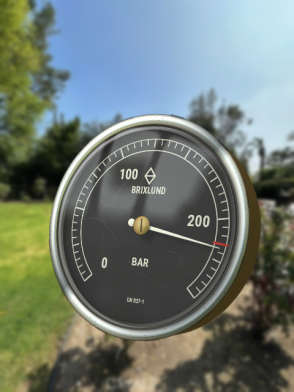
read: **217.5** bar
